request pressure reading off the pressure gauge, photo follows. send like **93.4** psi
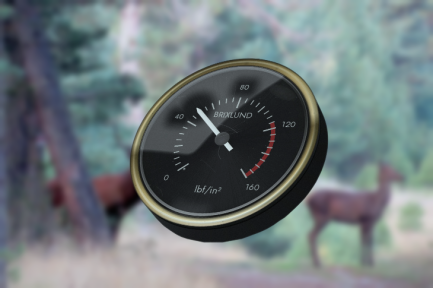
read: **50** psi
